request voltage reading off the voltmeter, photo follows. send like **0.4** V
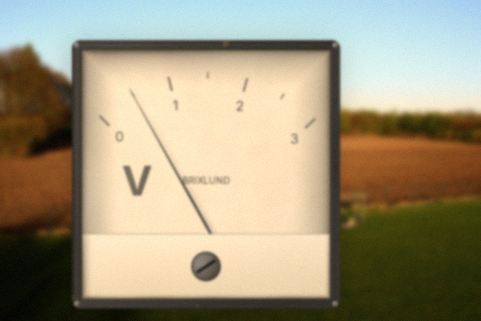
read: **0.5** V
